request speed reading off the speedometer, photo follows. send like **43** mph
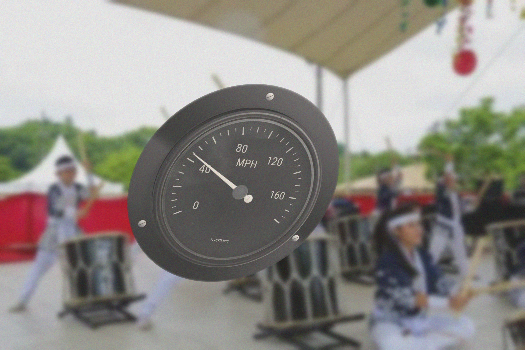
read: **45** mph
